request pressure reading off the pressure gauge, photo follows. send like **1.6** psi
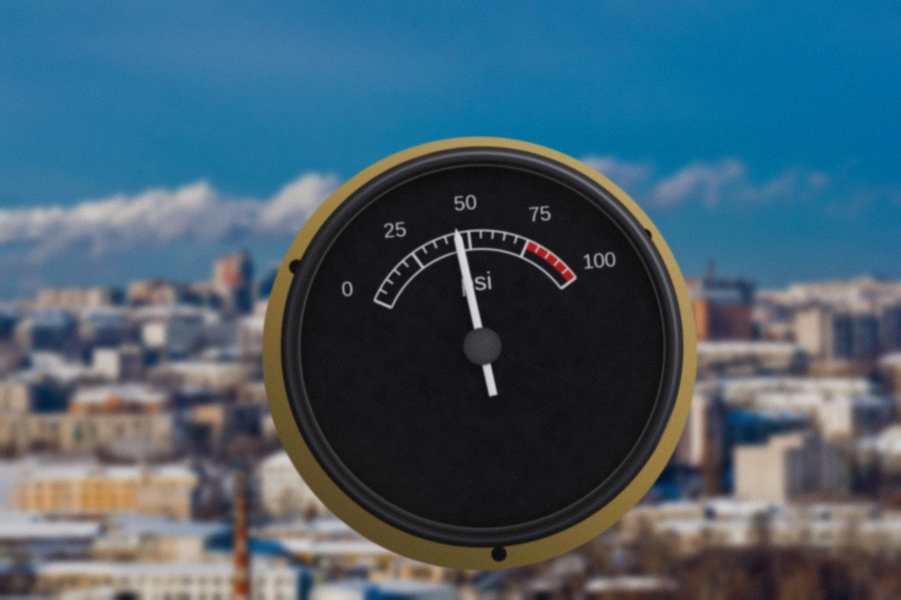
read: **45** psi
